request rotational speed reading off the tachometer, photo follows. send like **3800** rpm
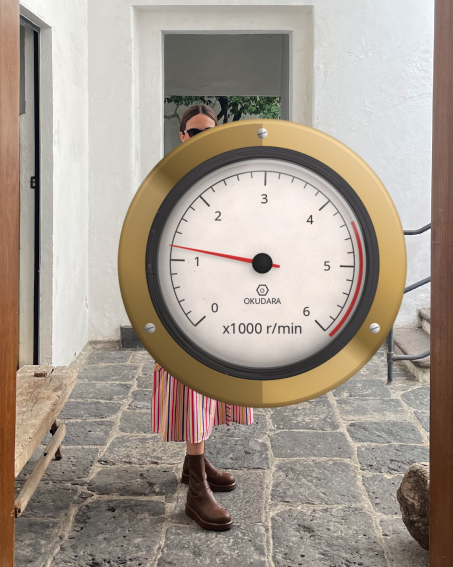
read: **1200** rpm
